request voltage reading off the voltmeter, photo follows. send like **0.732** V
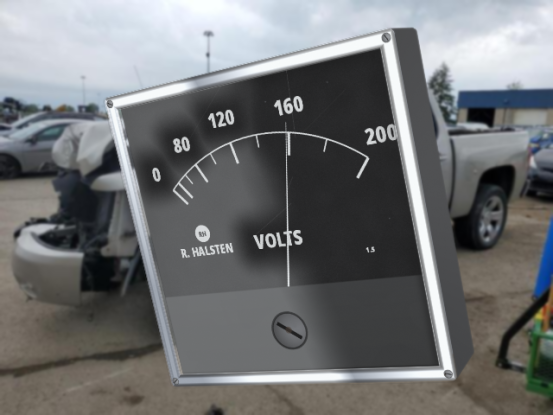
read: **160** V
